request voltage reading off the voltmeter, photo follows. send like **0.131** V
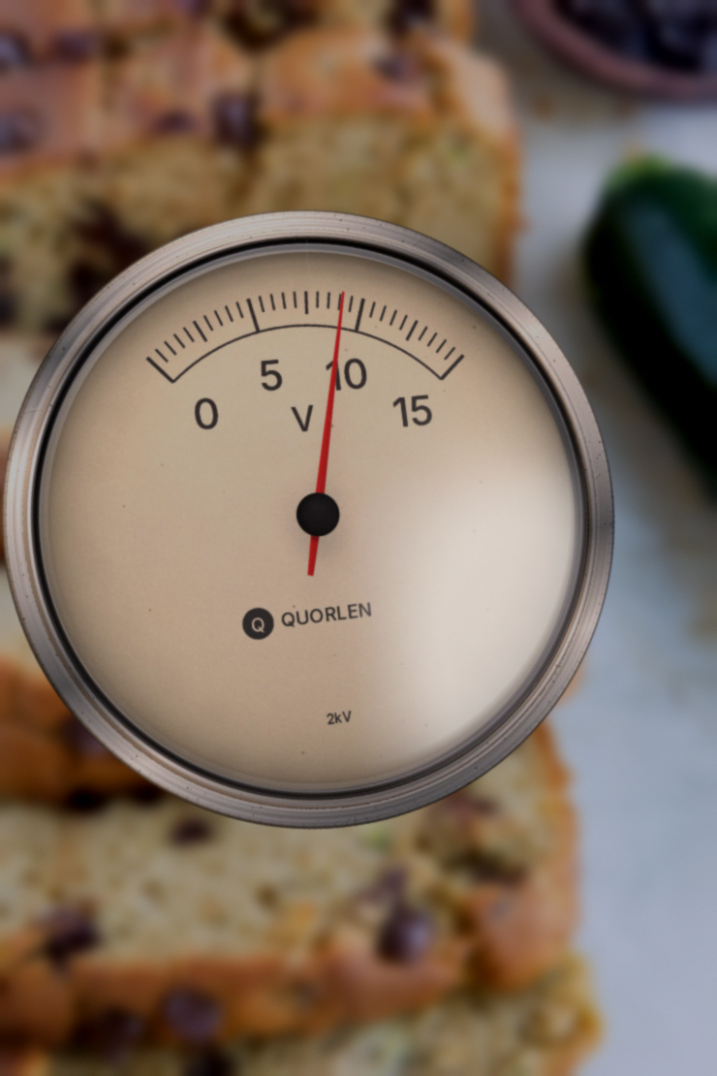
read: **9** V
